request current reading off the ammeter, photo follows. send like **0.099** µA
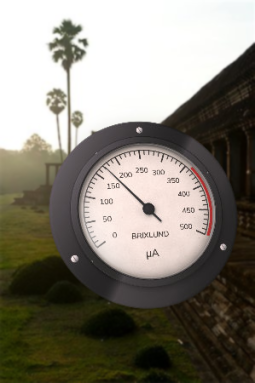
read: **170** µA
